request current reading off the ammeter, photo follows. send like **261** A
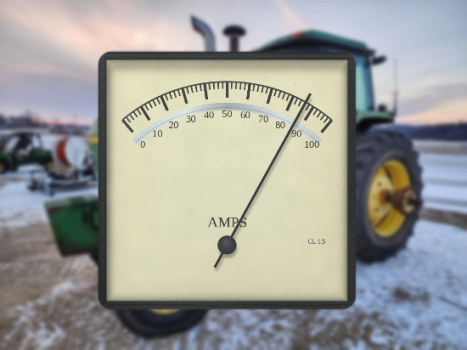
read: **86** A
